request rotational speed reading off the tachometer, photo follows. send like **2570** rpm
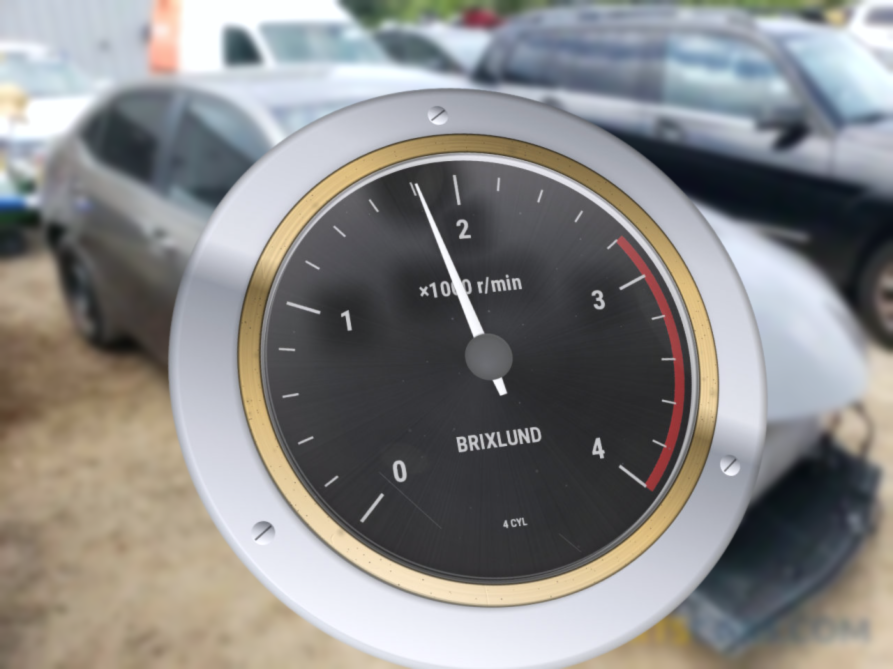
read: **1800** rpm
